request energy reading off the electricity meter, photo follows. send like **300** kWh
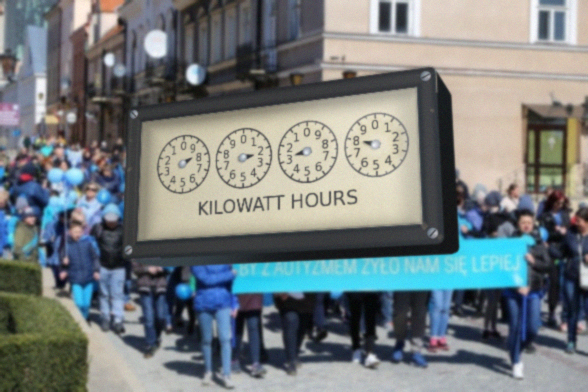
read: **8228** kWh
